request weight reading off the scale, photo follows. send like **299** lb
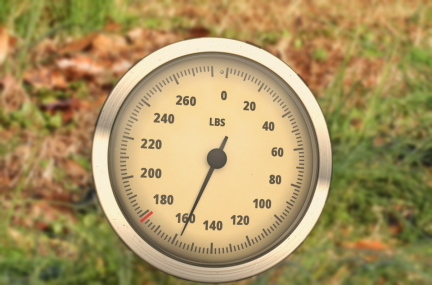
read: **158** lb
